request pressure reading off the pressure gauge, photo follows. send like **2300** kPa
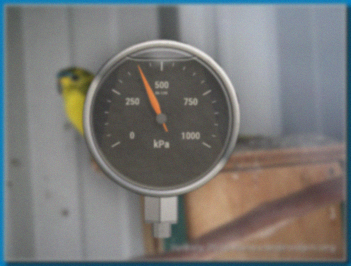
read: **400** kPa
